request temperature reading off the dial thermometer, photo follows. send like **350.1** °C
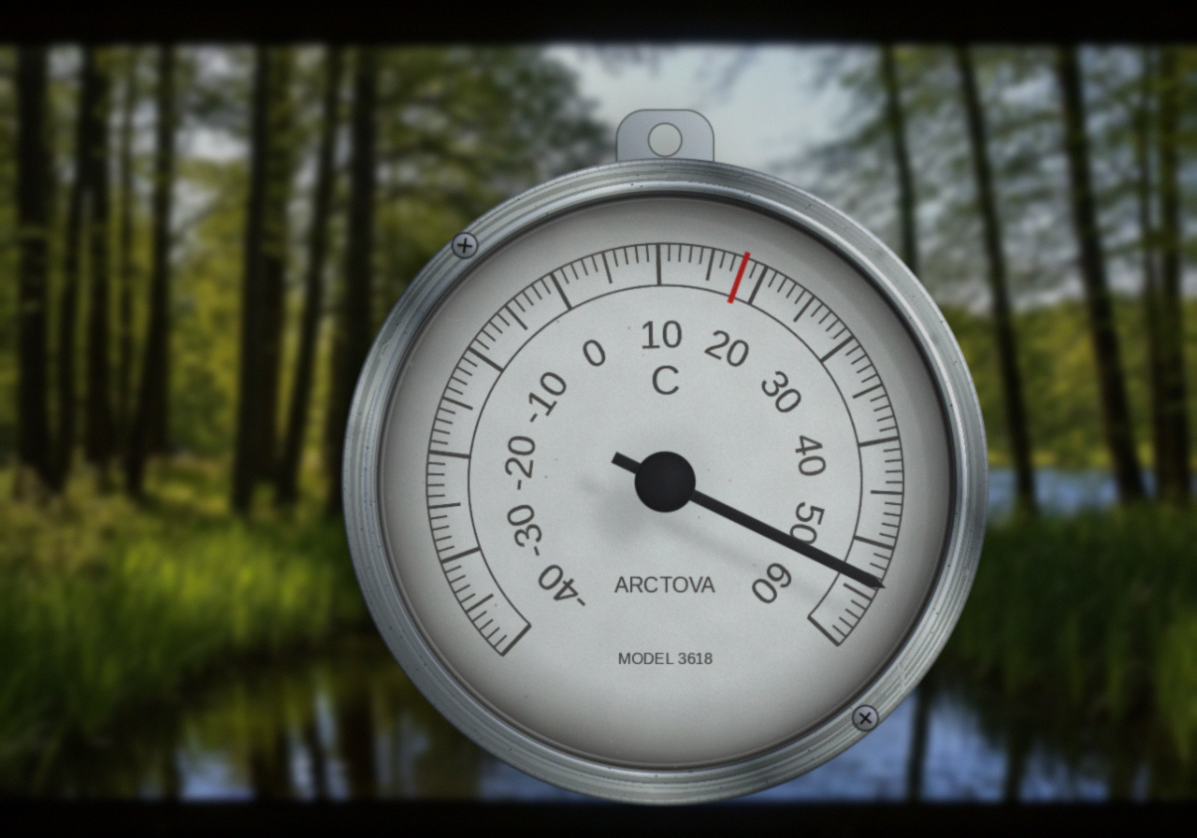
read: **53.5** °C
